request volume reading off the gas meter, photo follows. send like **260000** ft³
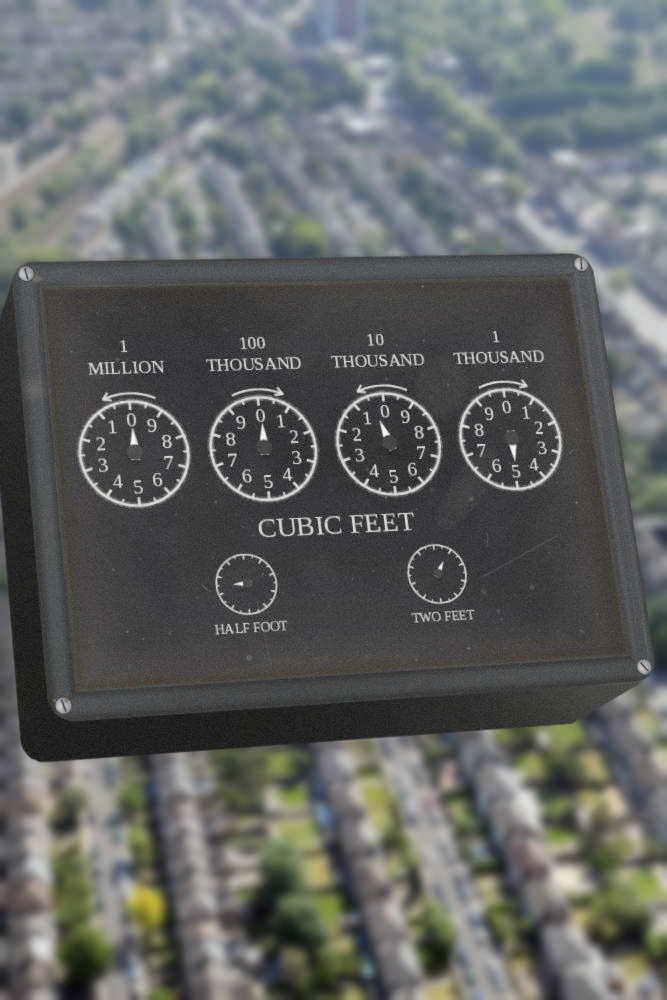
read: **500** ft³
